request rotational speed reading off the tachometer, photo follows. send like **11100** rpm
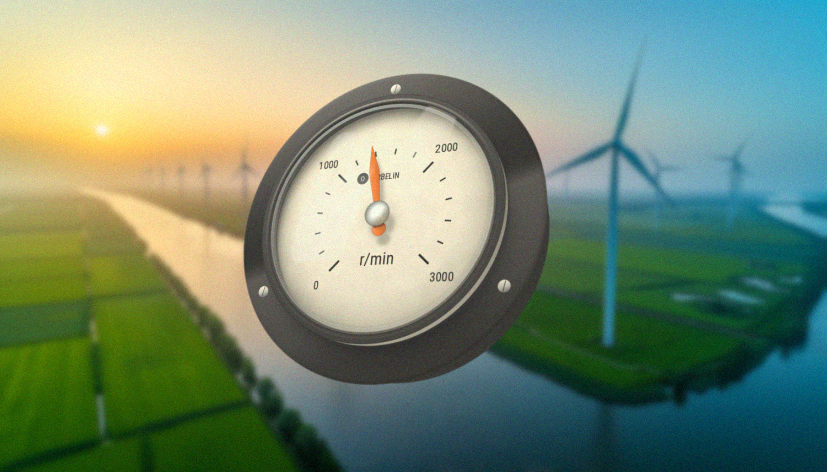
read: **1400** rpm
